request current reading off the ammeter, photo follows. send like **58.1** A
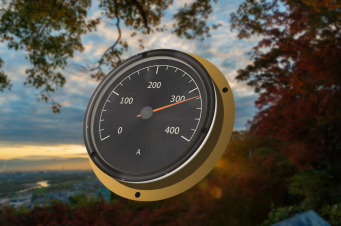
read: **320** A
